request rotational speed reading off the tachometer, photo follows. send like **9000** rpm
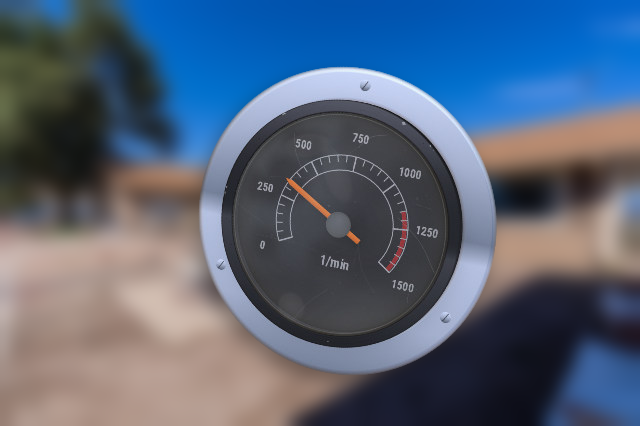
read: **350** rpm
